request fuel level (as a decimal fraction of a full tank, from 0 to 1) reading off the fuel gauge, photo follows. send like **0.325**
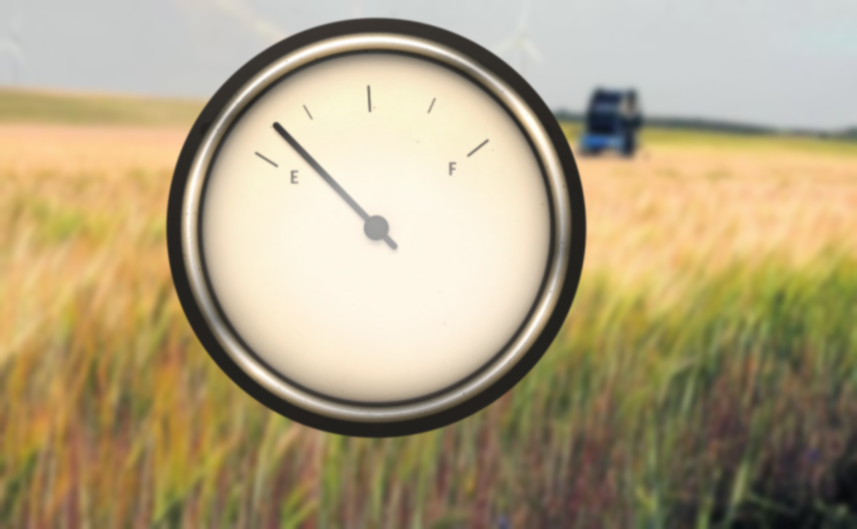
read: **0.125**
